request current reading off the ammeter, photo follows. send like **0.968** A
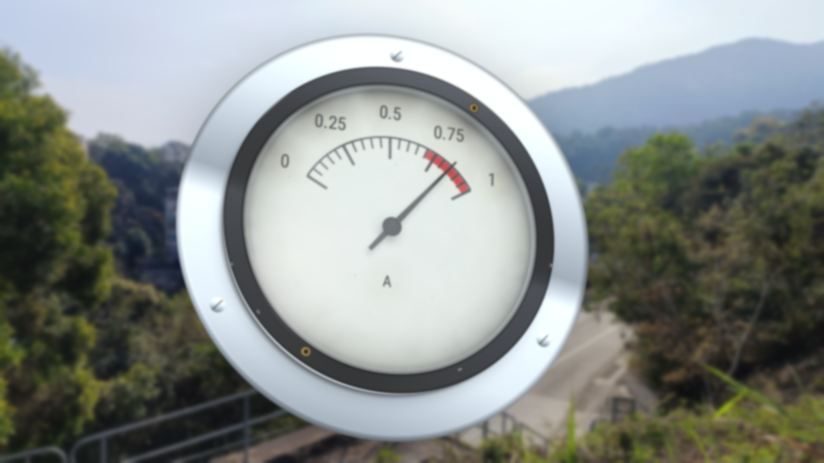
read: **0.85** A
